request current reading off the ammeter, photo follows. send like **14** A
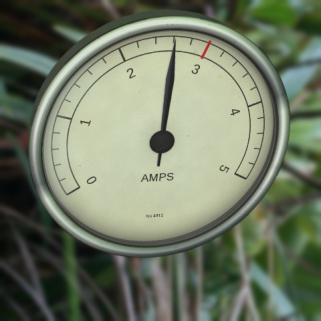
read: **2.6** A
